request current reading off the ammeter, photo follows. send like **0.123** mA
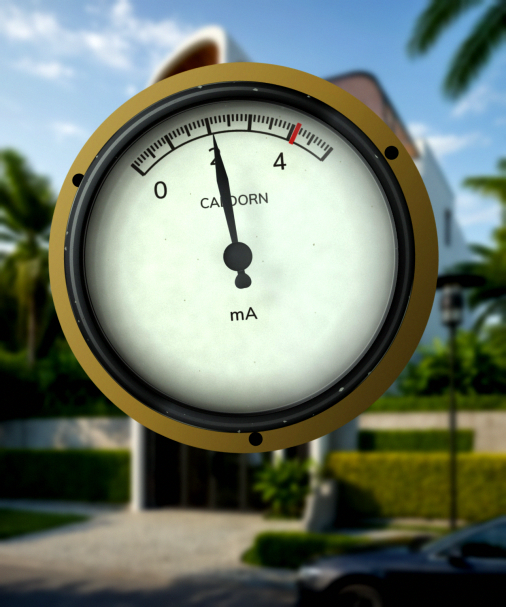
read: **2.1** mA
